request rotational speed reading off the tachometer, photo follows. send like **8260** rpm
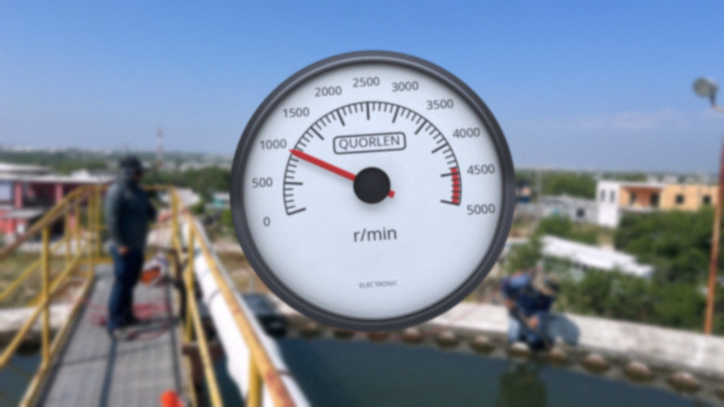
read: **1000** rpm
